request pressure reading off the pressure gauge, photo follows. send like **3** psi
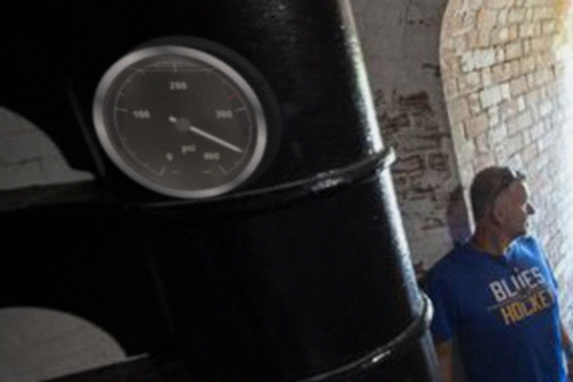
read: **360** psi
